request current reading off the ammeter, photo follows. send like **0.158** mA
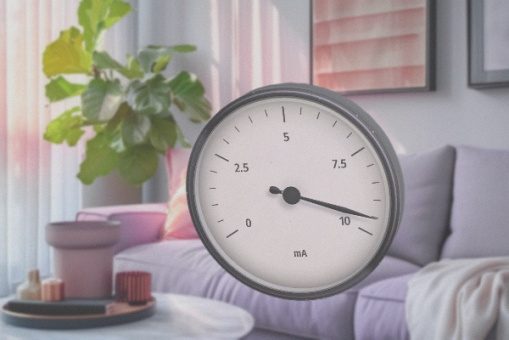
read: **9.5** mA
